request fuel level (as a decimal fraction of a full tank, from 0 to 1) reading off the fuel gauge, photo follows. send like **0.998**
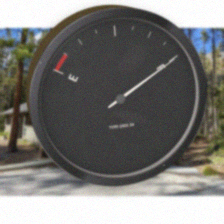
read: **1**
